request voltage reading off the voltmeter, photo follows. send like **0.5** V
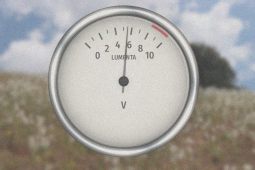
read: **5.5** V
